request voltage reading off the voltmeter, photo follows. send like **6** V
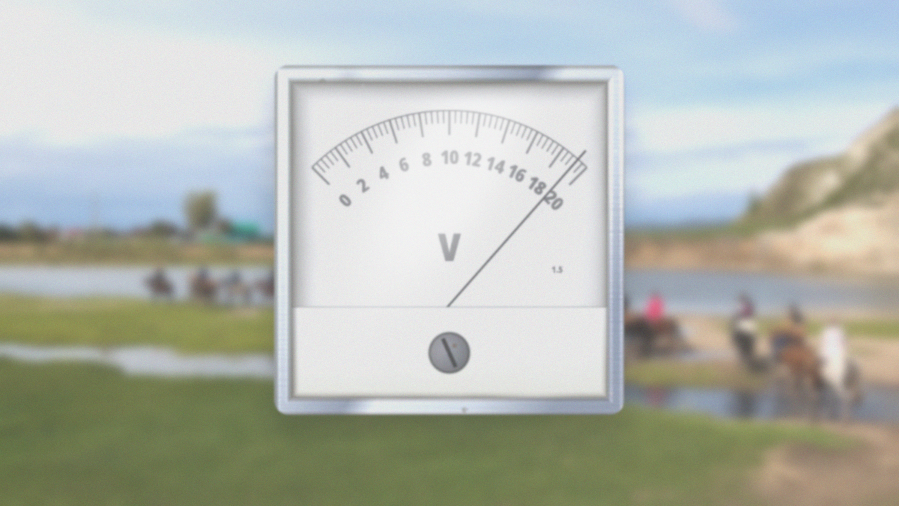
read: **19.2** V
